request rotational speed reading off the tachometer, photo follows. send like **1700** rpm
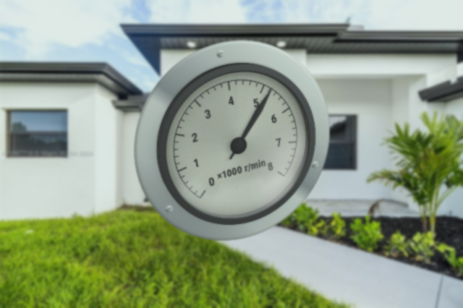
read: **5200** rpm
